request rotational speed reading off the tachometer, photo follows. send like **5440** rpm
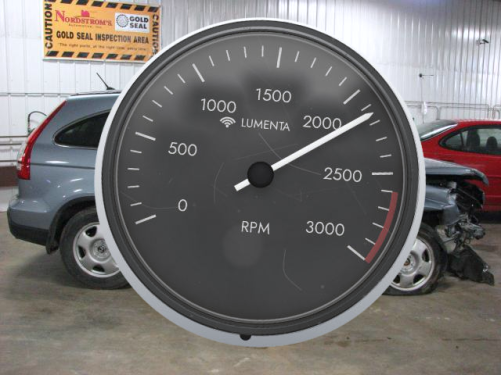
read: **2150** rpm
